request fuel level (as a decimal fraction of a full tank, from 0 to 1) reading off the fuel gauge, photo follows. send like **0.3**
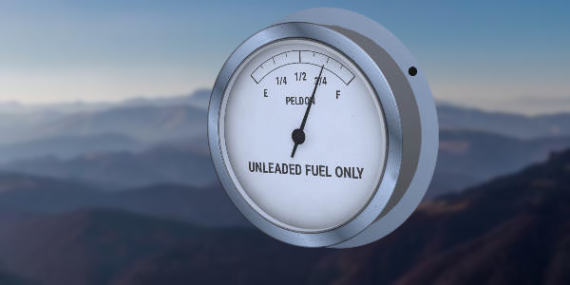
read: **0.75**
